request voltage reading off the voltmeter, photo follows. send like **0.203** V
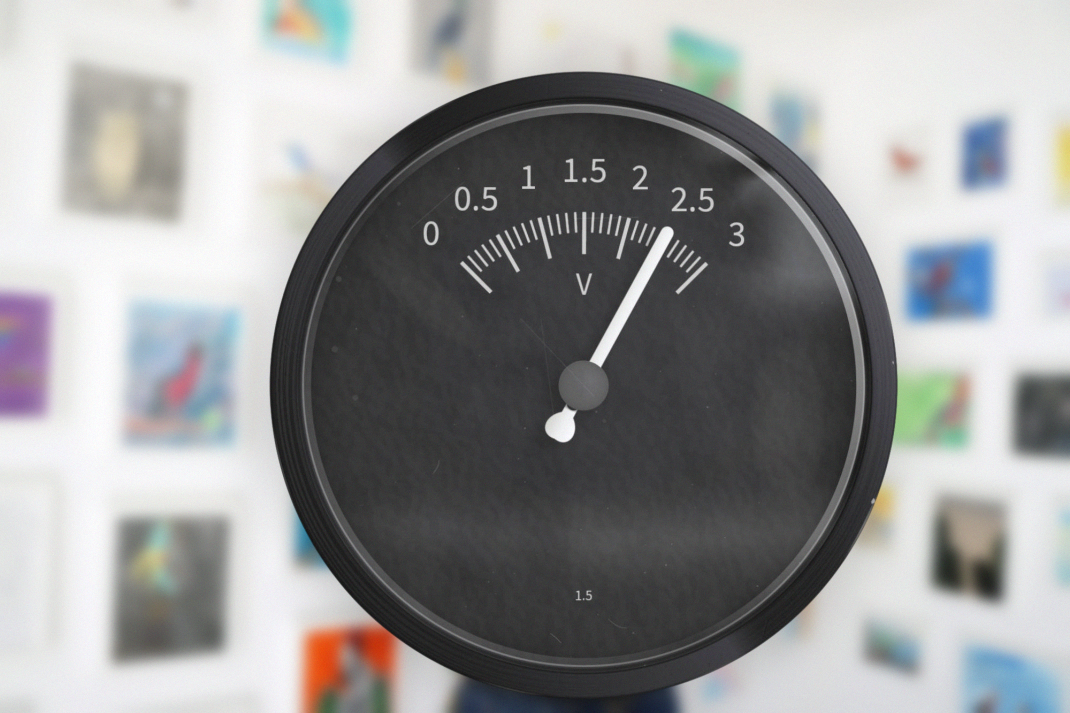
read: **2.45** V
